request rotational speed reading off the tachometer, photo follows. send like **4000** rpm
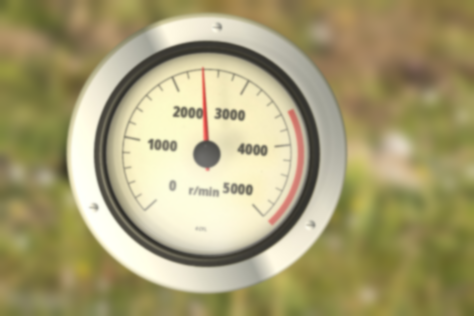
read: **2400** rpm
